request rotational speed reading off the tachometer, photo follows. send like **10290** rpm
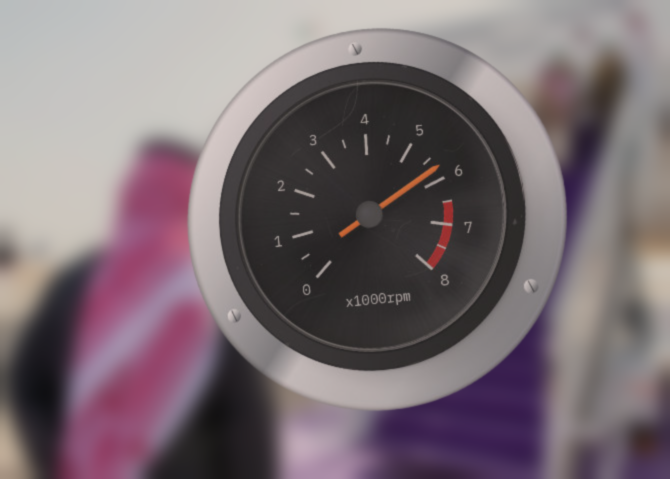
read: **5750** rpm
